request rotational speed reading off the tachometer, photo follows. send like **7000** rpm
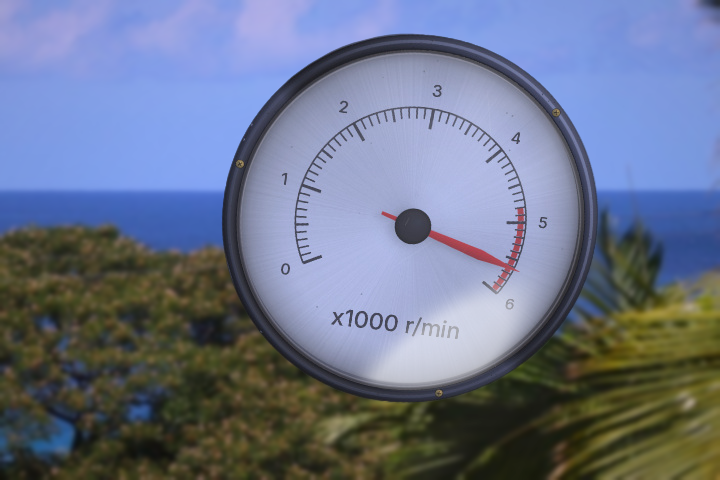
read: **5600** rpm
